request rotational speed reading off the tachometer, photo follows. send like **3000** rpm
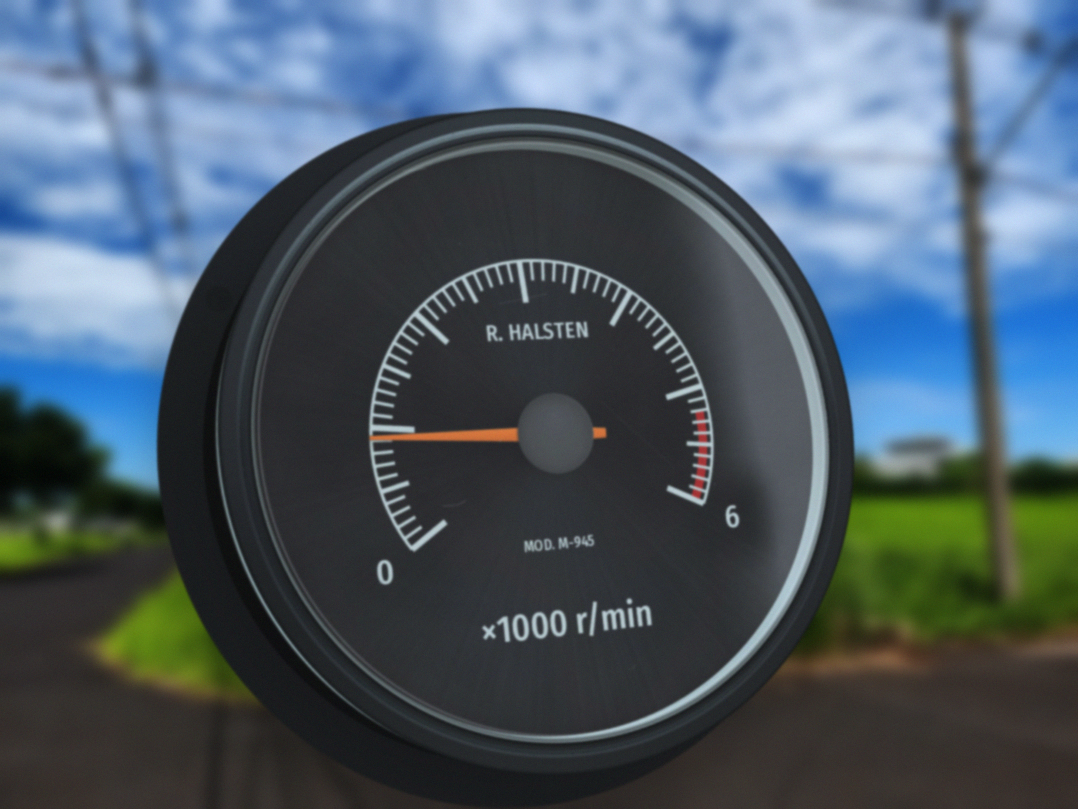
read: **900** rpm
